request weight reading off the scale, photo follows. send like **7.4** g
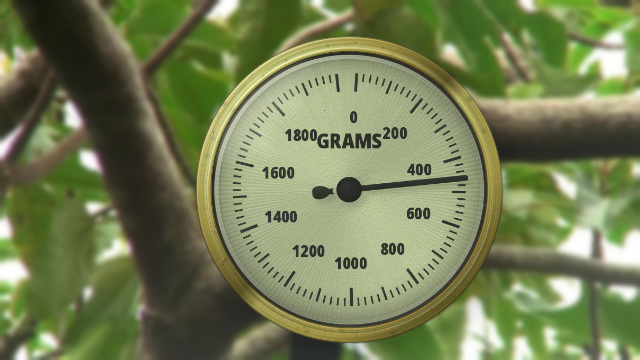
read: **460** g
